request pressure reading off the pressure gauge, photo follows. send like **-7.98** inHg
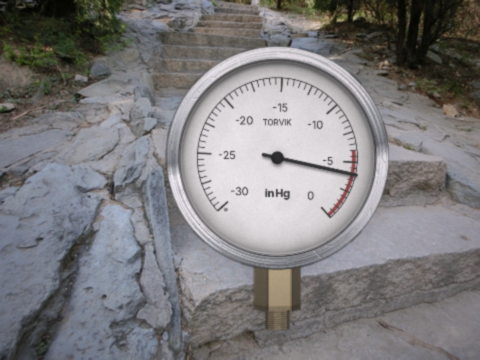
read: **-4** inHg
